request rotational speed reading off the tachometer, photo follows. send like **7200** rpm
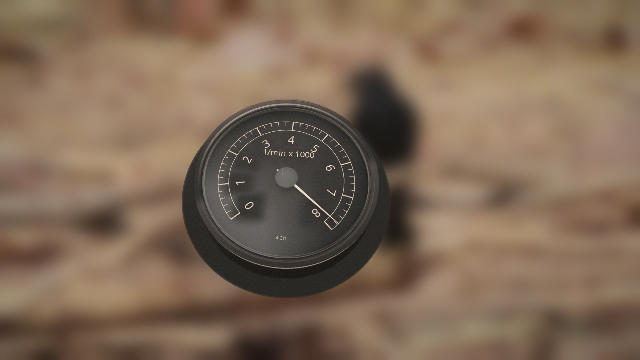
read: **7800** rpm
